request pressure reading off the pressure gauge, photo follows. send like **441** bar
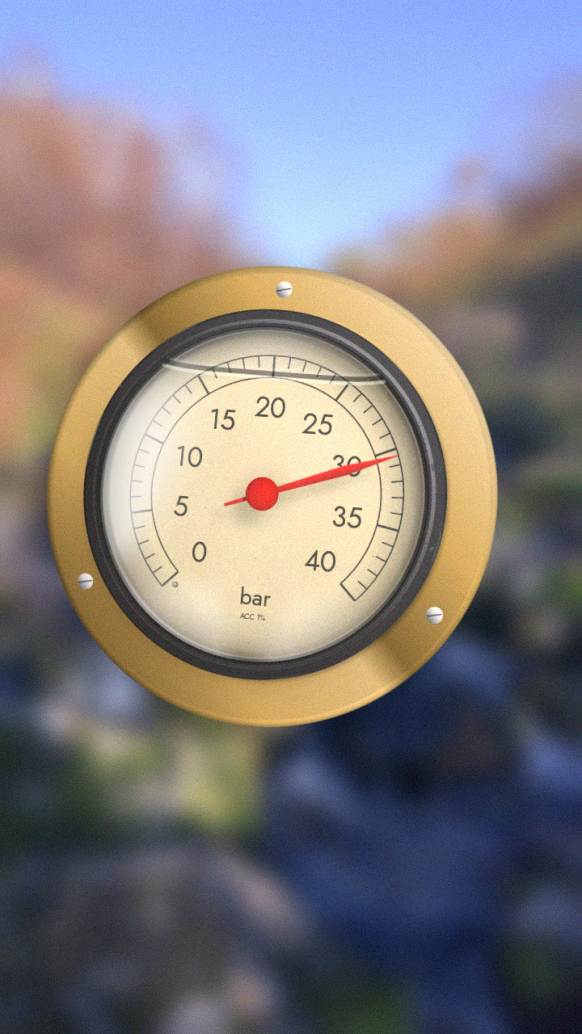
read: **30.5** bar
